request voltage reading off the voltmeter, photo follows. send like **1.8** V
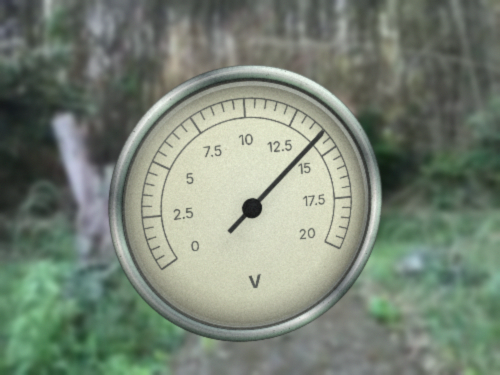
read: **14** V
